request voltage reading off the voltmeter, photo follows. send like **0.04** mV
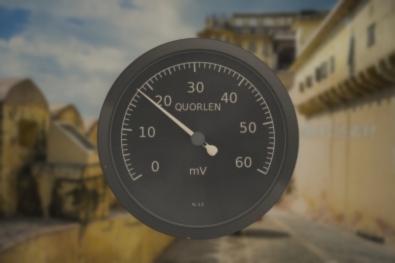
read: **18** mV
